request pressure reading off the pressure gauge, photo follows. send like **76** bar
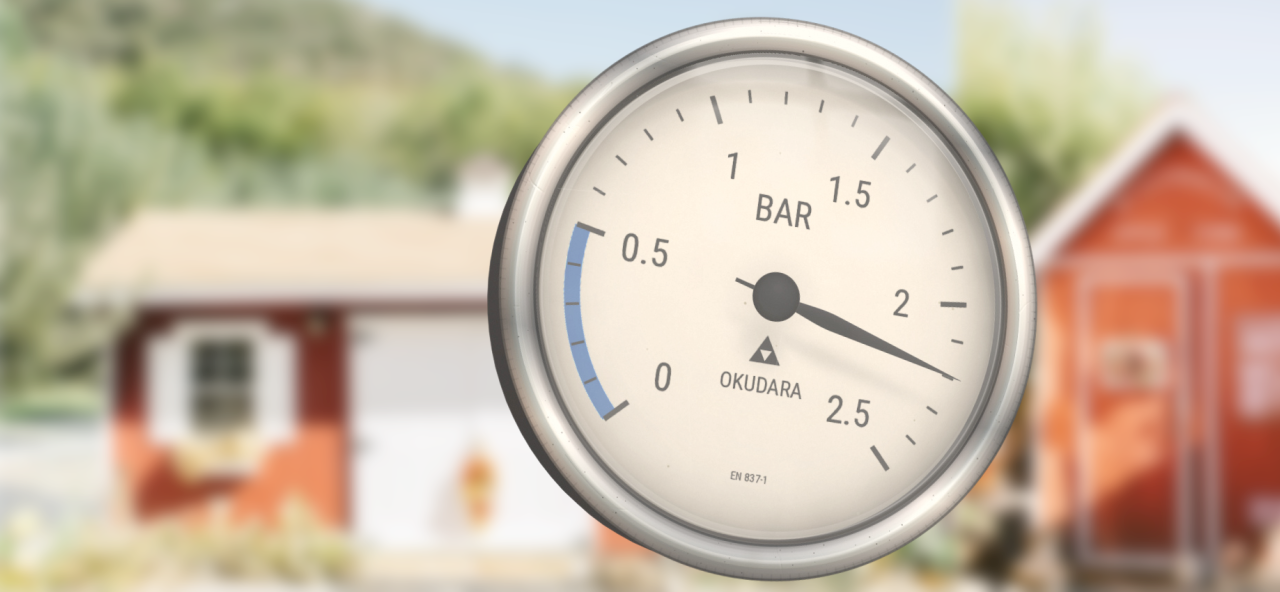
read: **2.2** bar
